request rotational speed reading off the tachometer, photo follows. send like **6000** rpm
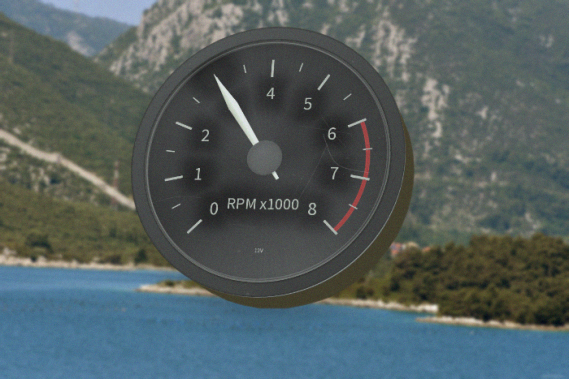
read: **3000** rpm
